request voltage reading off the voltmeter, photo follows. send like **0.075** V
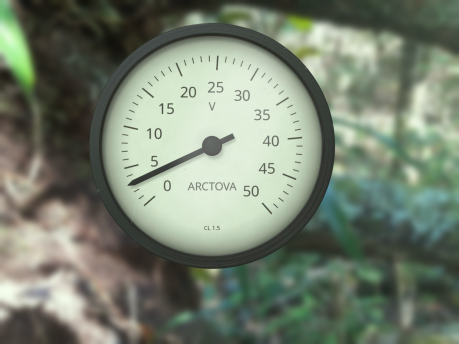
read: **3** V
